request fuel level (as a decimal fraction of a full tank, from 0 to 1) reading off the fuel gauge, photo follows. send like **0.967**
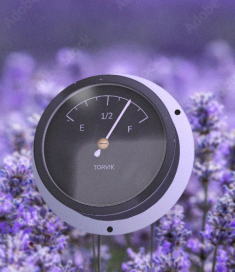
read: **0.75**
